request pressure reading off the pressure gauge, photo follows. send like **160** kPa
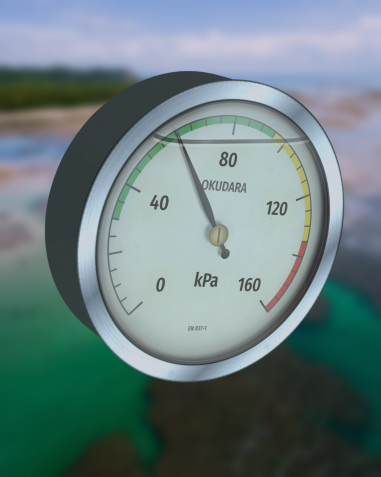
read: **60** kPa
